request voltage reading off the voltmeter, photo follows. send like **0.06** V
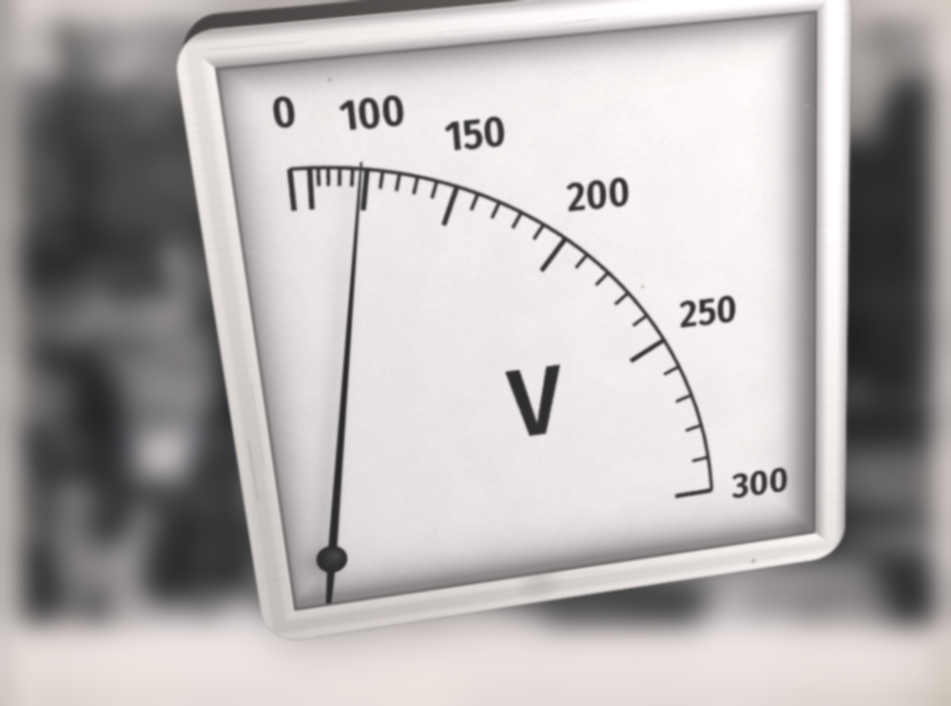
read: **95** V
